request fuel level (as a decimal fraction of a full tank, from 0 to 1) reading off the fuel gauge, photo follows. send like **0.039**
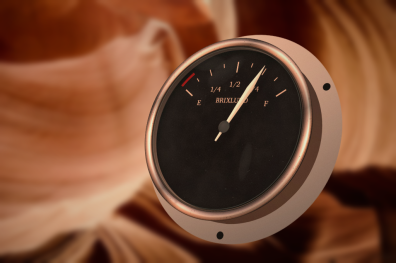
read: **0.75**
